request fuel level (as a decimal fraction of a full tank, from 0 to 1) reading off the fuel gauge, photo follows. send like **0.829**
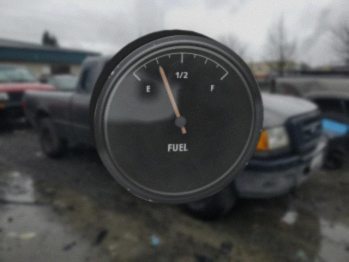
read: **0.25**
